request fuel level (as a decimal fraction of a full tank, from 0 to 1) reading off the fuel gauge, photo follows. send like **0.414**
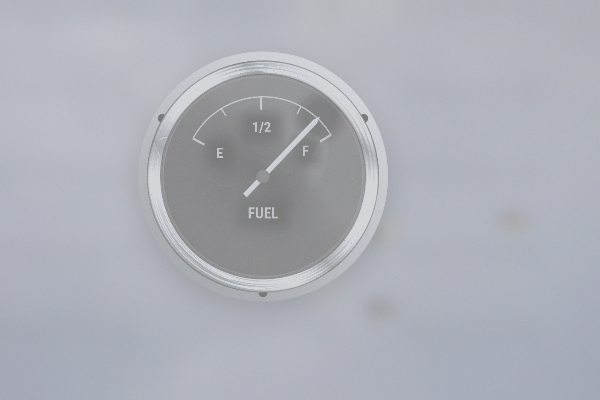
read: **0.875**
